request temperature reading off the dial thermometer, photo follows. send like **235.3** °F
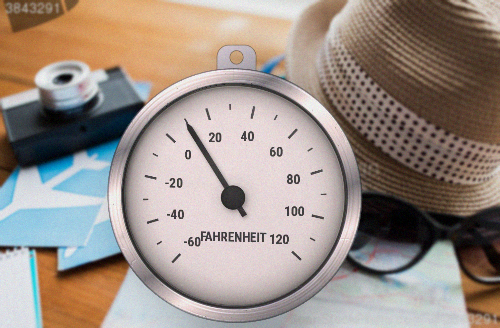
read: **10** °F
